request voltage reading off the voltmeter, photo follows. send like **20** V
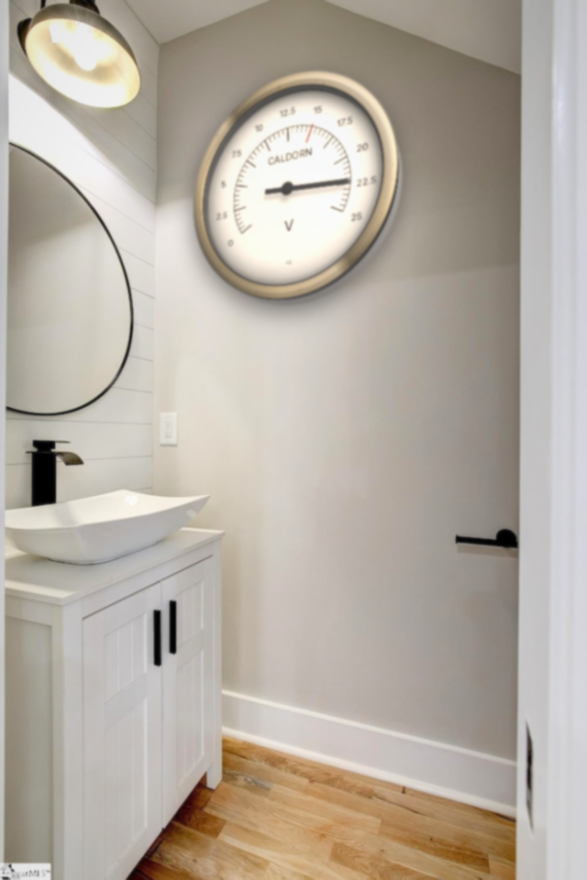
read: **22.5** V
